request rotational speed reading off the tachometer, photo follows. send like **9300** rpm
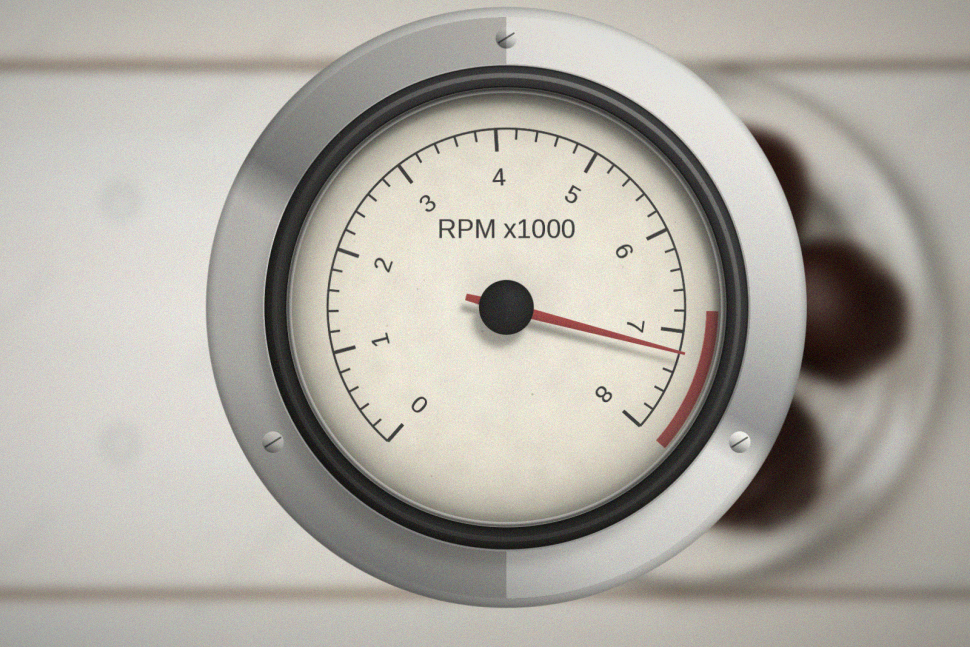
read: **7200** rpm
